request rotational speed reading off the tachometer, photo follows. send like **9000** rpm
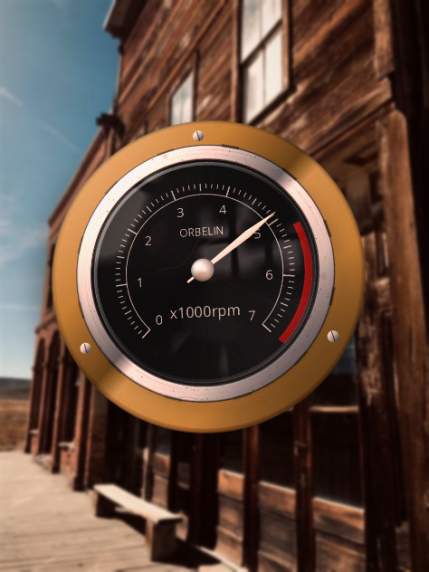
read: **4900** rpm
